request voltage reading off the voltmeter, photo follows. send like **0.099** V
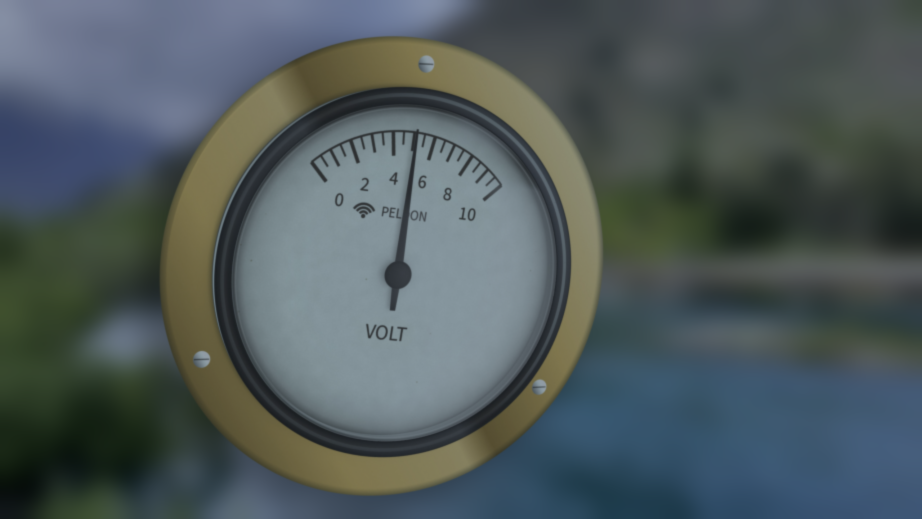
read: **5** V
